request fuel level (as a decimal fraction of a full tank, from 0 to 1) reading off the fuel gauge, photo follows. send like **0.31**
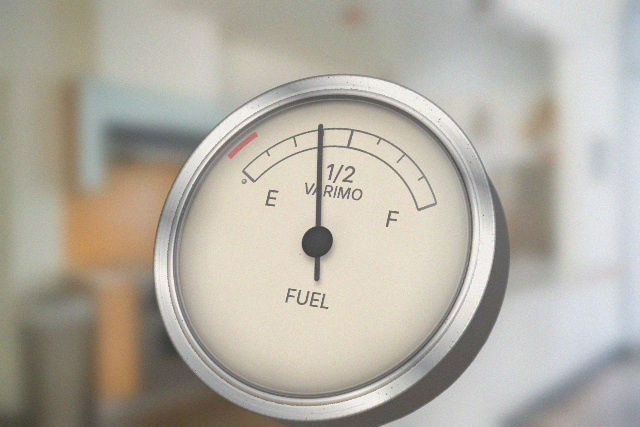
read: **0.375**
